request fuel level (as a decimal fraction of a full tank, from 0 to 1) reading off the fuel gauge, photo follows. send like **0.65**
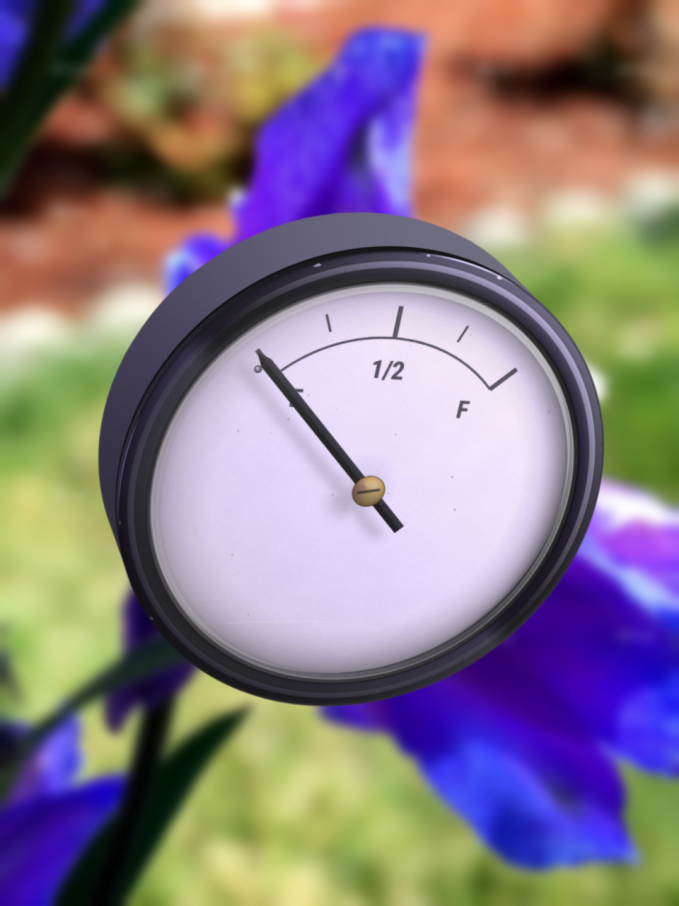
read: **0**
